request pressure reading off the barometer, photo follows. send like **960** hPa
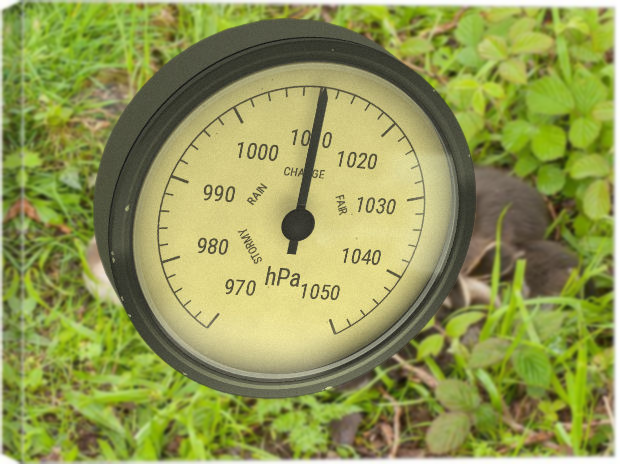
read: **1010** hPa
